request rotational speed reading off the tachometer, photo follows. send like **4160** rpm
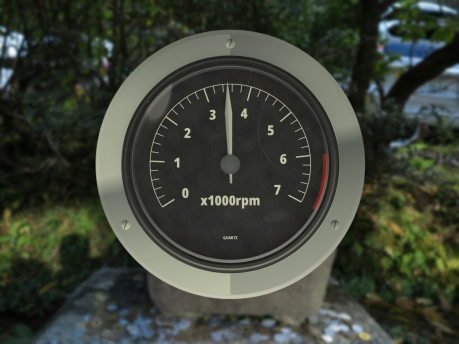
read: **3500** rpm
